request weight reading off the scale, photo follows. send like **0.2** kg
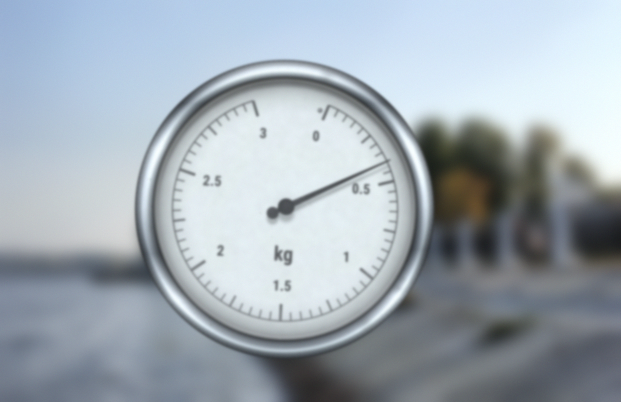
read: **0.4** kg
